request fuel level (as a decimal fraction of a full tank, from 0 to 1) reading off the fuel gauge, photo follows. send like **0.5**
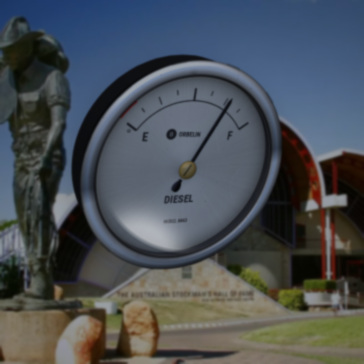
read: **0.75**
